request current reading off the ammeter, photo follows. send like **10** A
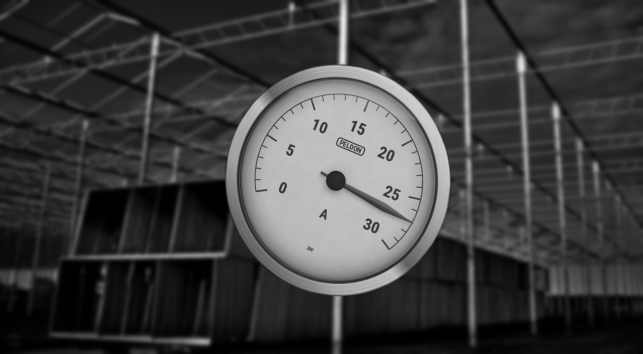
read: **27** A
